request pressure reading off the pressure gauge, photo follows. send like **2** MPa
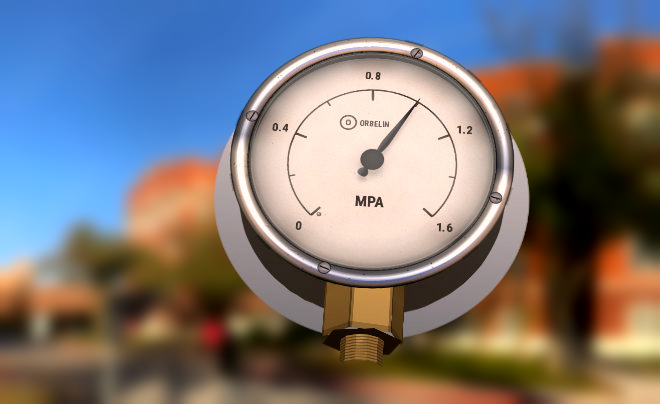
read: **1** MPa
